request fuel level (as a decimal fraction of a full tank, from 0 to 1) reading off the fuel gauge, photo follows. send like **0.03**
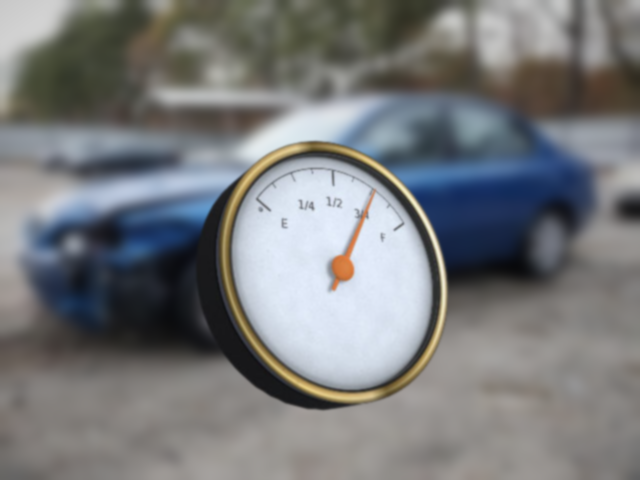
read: **0.75**
